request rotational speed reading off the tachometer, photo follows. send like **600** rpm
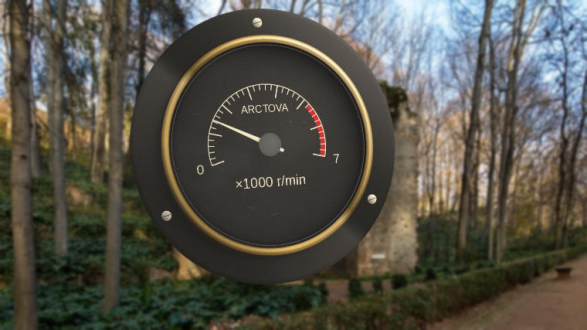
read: **1400** rpm
